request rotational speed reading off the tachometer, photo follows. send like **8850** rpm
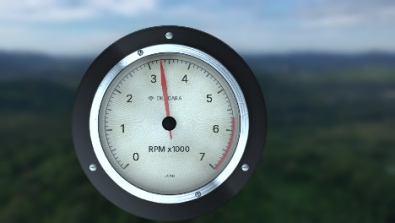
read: **3300** rpm
